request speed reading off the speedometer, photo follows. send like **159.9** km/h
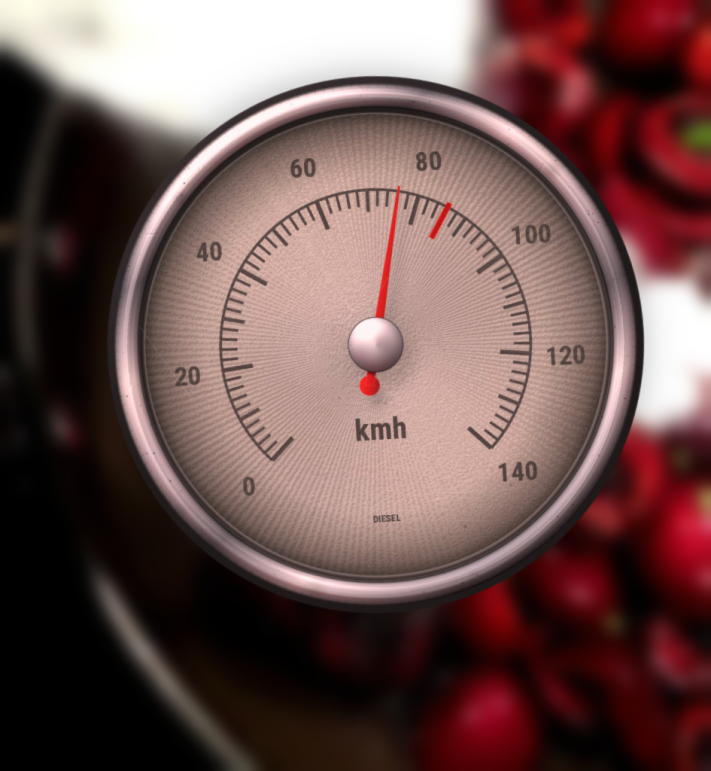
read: **76** km/h
